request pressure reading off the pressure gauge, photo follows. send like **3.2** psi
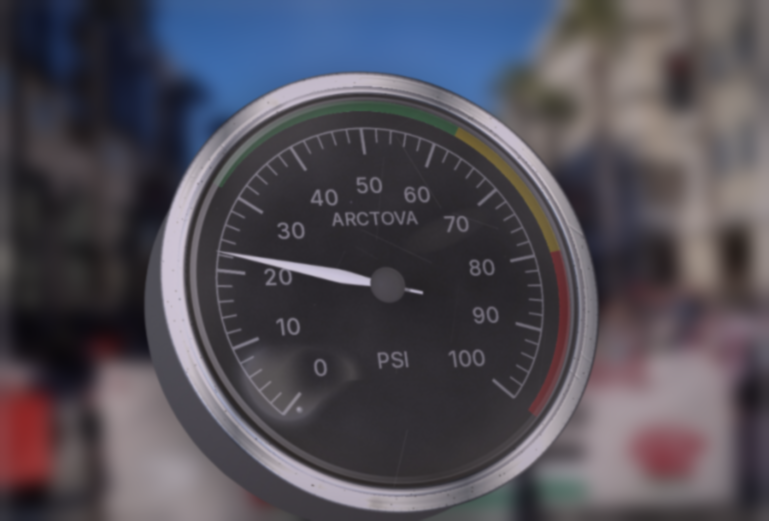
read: **22** psi
